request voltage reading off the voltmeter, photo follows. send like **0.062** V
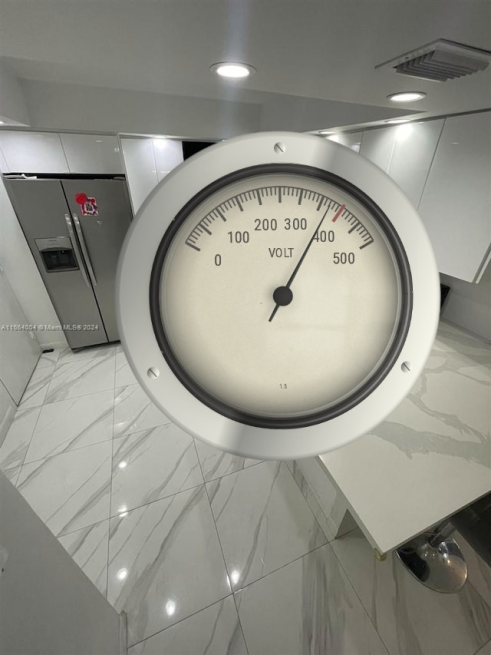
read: **370** V
